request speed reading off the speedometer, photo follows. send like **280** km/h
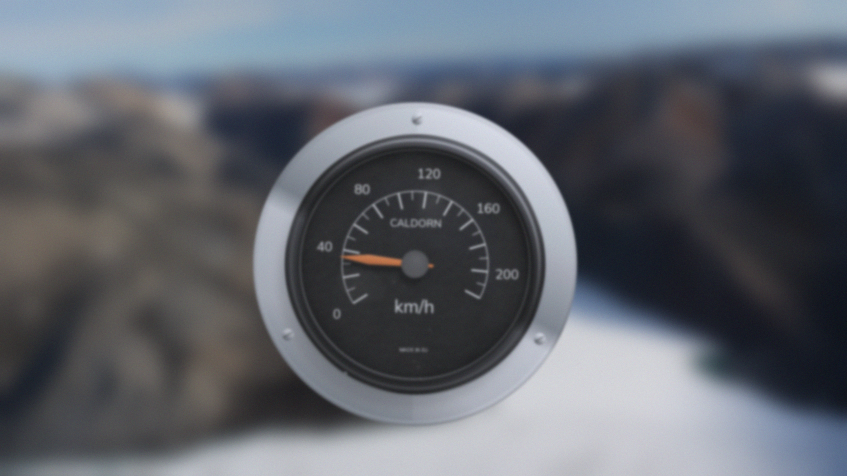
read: **35** km/h
